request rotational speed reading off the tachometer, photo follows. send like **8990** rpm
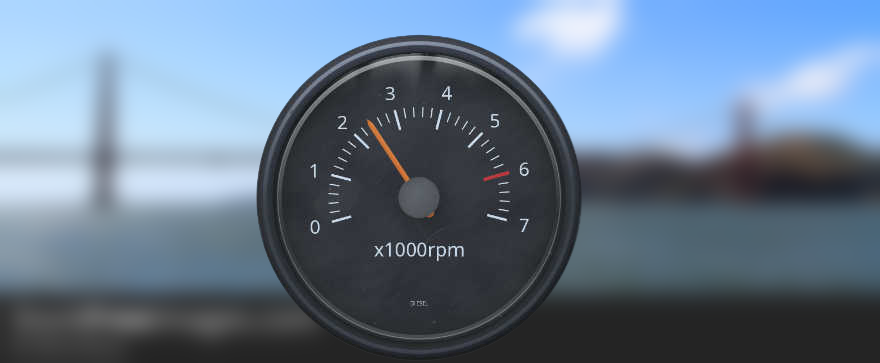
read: **2400** rpm
